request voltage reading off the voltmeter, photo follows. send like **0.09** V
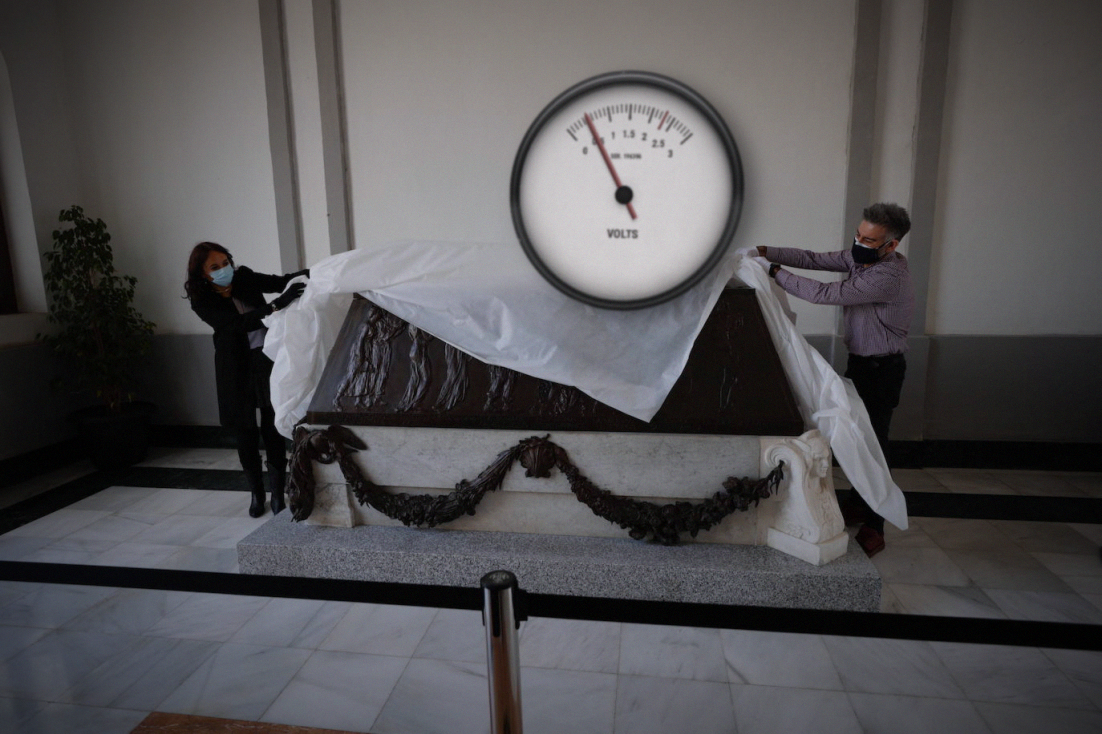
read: **0.5** V
